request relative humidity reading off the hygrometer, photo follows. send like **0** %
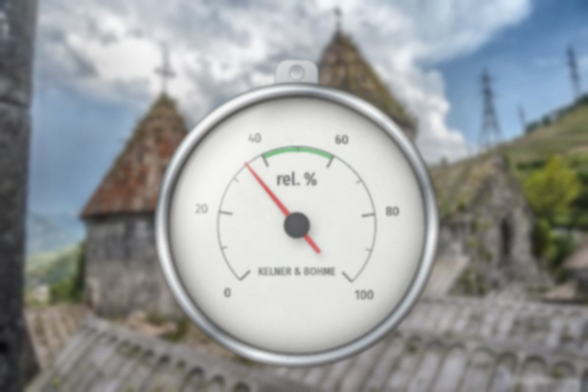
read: **35** %
